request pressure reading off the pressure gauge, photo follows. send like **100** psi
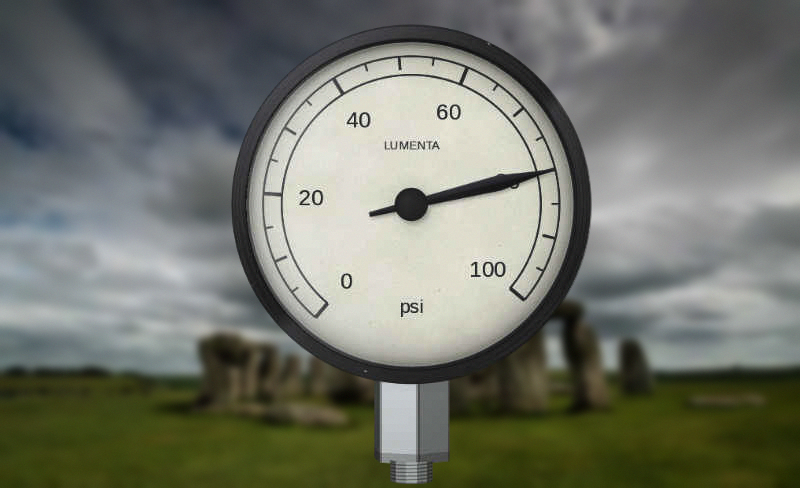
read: **80** psi
